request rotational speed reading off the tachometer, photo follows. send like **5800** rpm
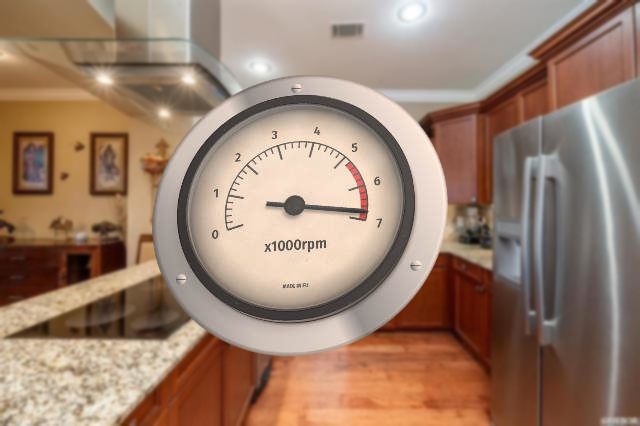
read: **6800** rpm
